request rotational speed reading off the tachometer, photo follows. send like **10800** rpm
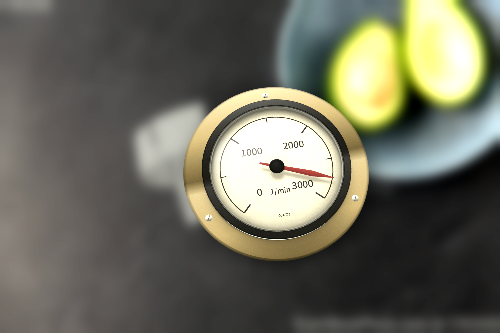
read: **2750** rpm
